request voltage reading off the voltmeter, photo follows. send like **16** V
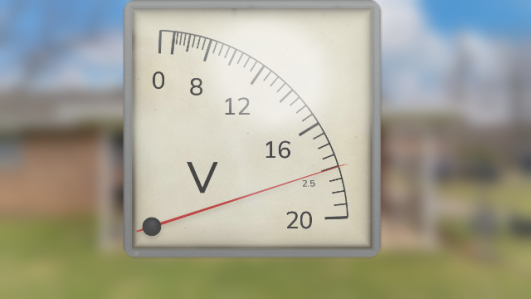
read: **18** V
